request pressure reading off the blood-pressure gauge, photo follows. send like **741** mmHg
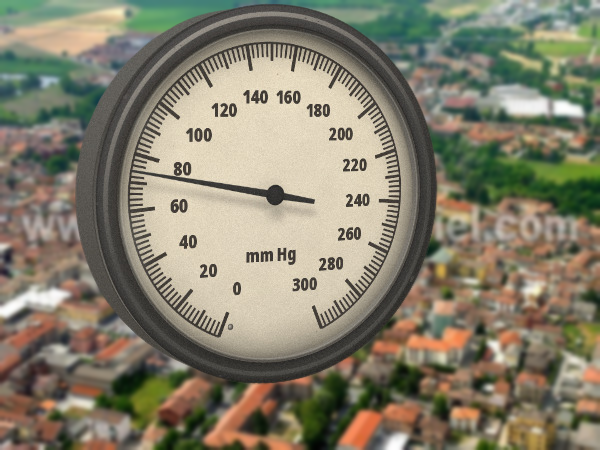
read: **74** mmHg
